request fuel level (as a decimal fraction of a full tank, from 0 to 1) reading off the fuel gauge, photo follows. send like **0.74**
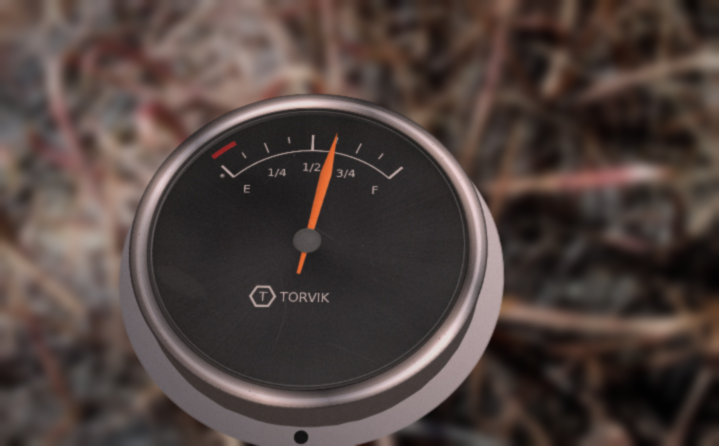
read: **0.625**
